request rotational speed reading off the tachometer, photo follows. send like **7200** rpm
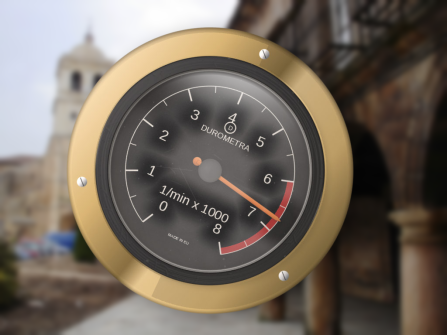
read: **6750** rpm
